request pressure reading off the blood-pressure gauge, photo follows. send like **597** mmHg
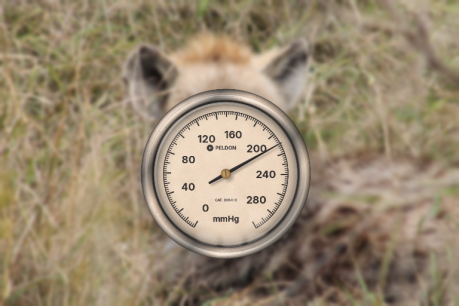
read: **210** mmHg
